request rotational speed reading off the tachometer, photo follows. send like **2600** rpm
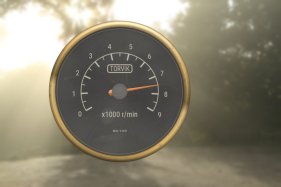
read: **7500** rpm
